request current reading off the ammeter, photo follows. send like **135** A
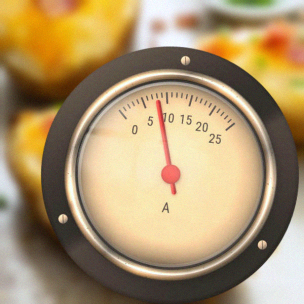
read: **8** A
